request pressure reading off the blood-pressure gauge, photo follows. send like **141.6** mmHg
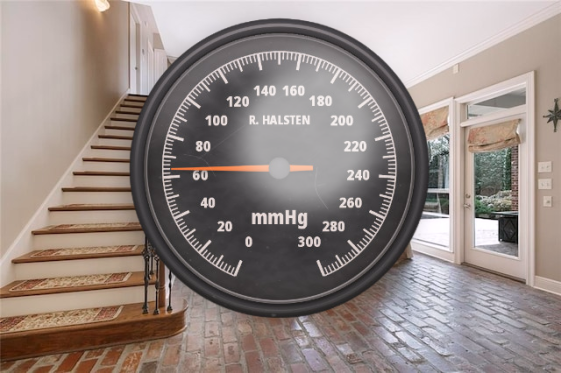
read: **64** mmHg
